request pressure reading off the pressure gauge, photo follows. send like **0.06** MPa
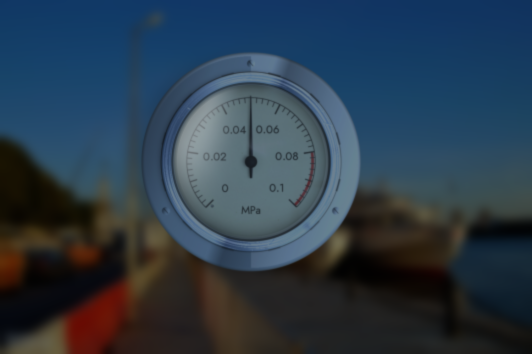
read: **0.05** MPa
